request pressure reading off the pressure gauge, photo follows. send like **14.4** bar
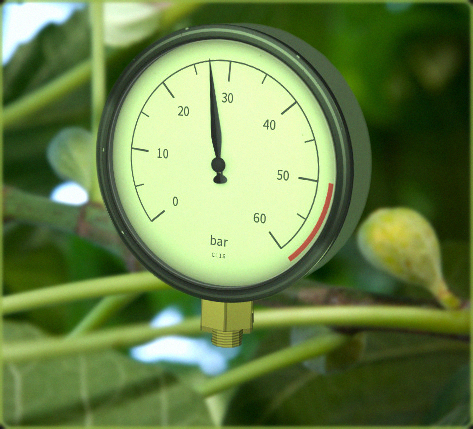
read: **27.5** bar
